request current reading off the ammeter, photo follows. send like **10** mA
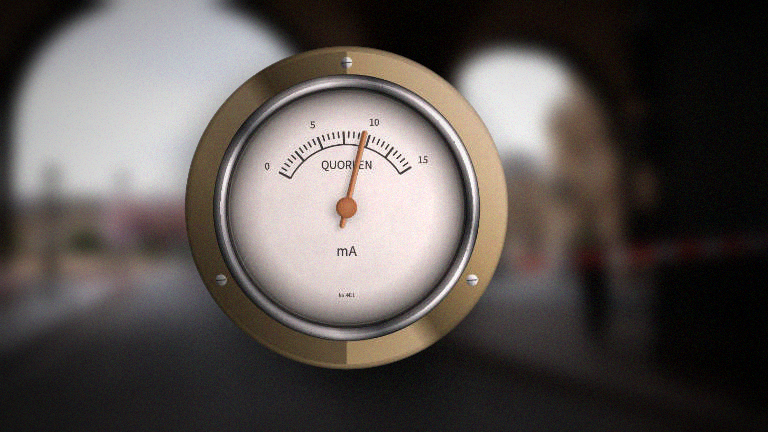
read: **9.5** mA
